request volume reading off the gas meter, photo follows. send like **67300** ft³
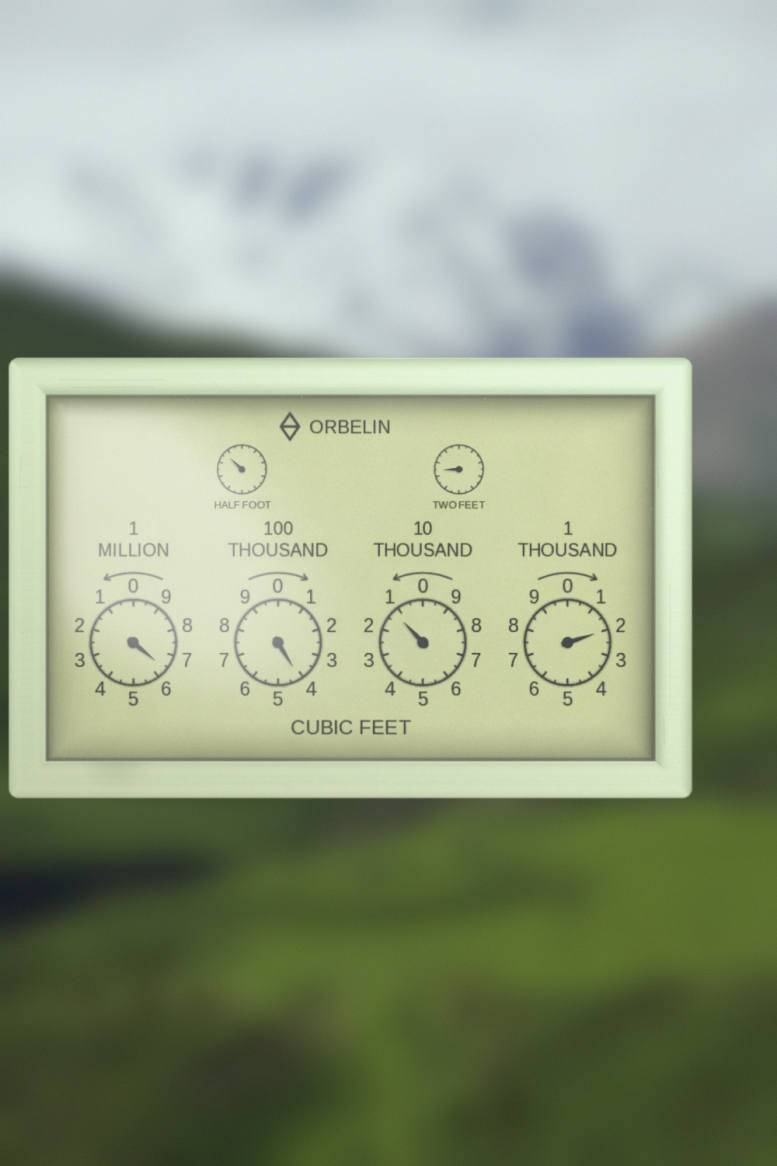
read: **641200** ft³
